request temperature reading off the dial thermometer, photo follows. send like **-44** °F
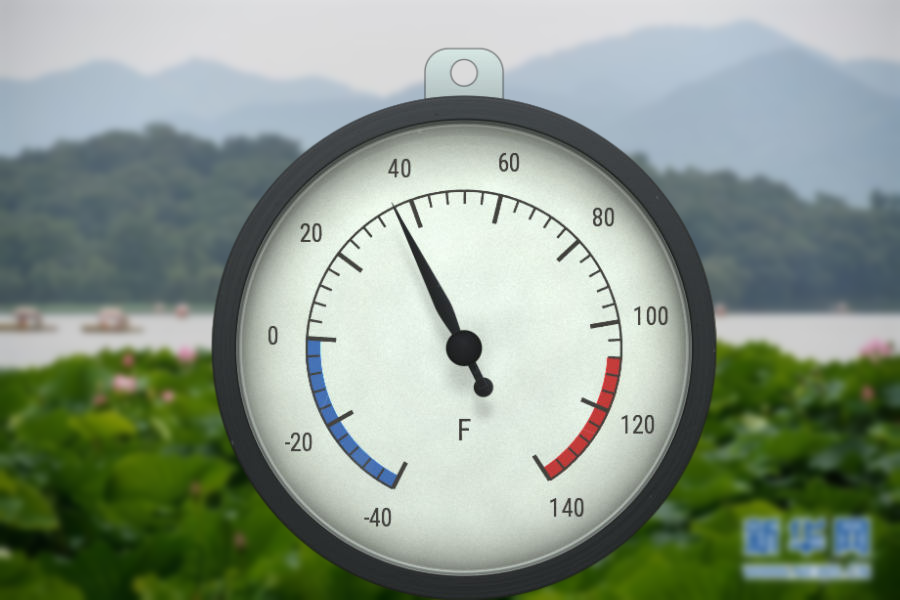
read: **36** °F
